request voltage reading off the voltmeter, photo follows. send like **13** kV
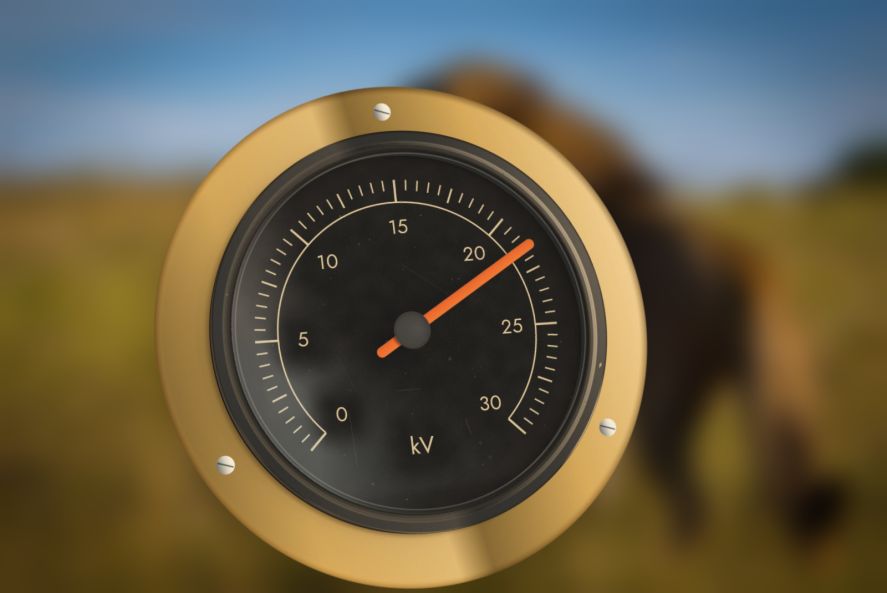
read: **21.5** kV
